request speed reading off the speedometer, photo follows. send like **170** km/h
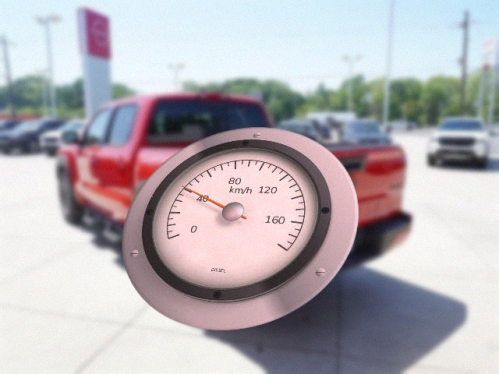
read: **40** km/h
